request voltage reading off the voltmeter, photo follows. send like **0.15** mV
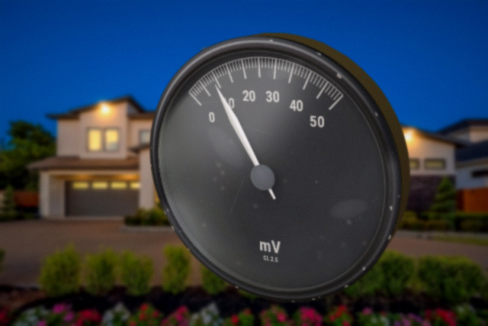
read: **10** mV
